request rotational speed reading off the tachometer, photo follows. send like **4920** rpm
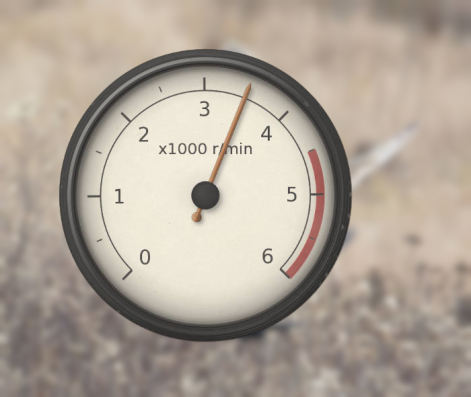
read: **3500** rpm
